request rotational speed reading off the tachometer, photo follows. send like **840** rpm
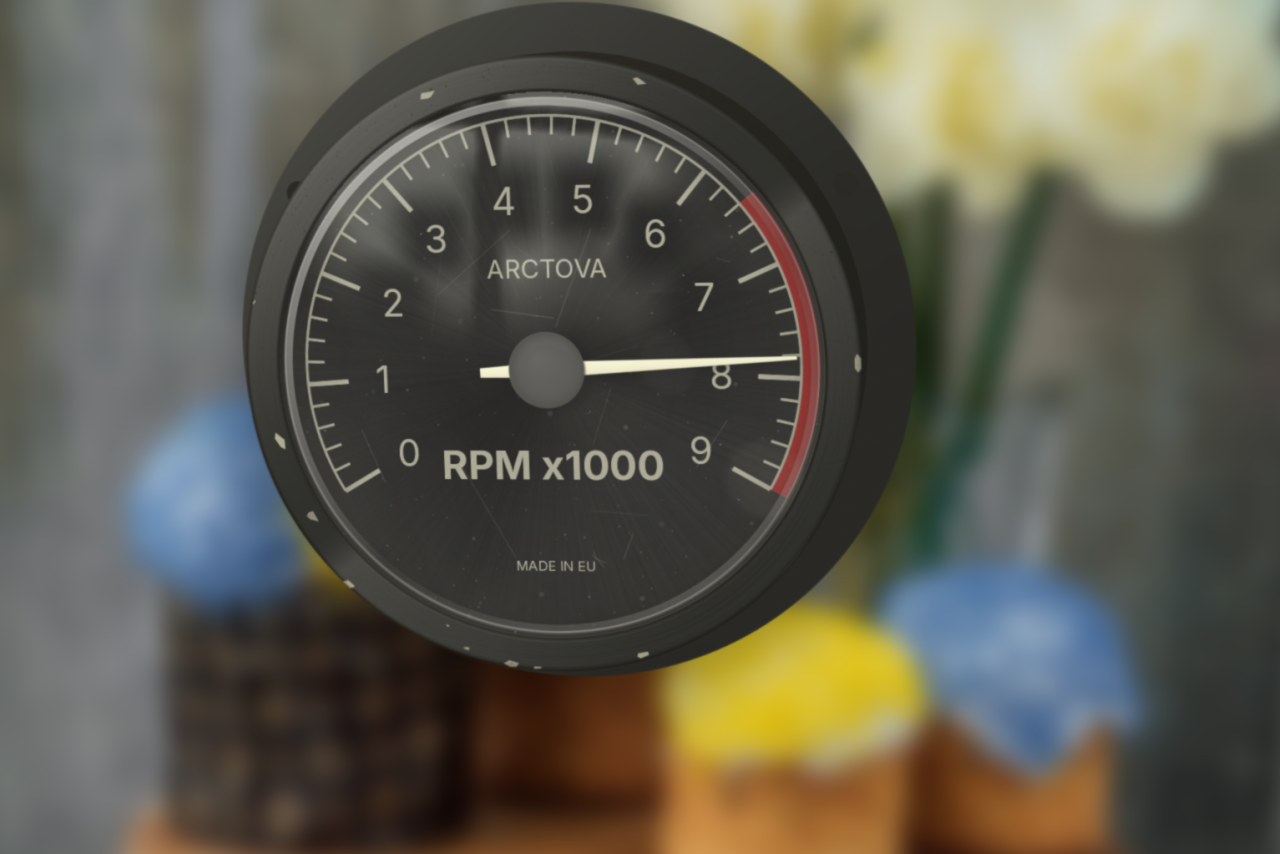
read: **7800** rpm
